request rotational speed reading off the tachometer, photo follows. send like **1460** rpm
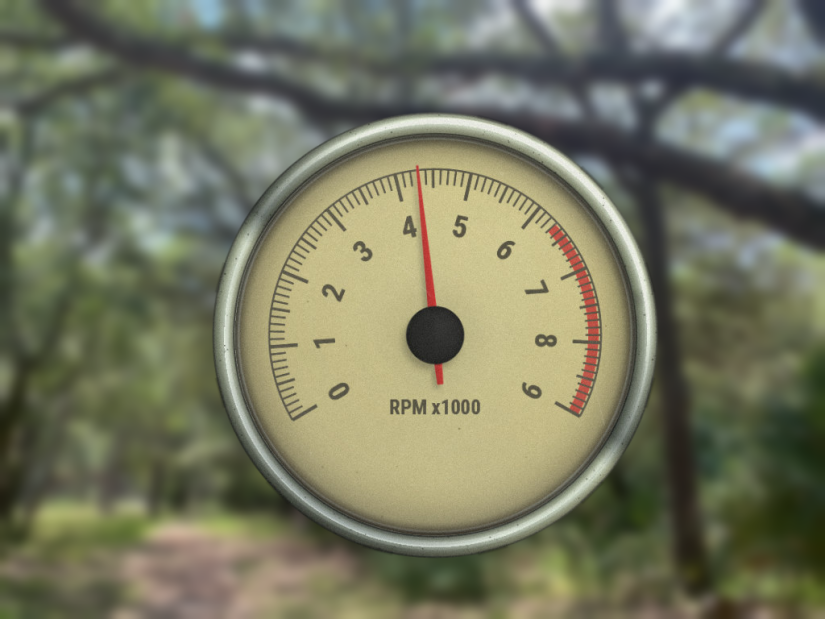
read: **4300** rpm
